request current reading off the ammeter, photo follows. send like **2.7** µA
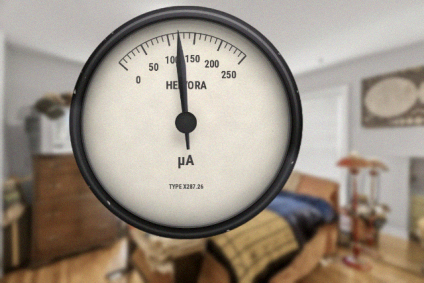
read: **120** µA
